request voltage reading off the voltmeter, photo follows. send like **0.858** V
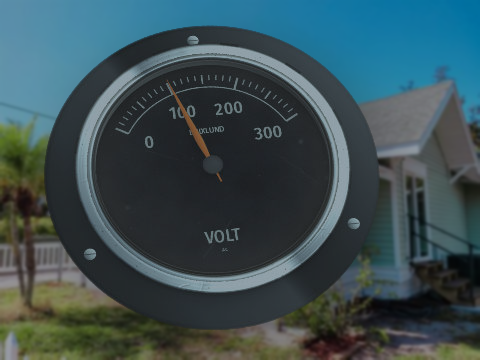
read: **100** V
